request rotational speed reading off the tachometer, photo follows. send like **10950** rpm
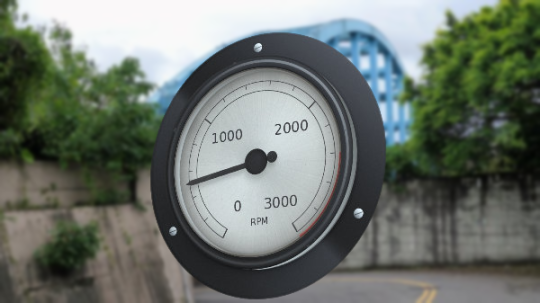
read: **500** rpm
